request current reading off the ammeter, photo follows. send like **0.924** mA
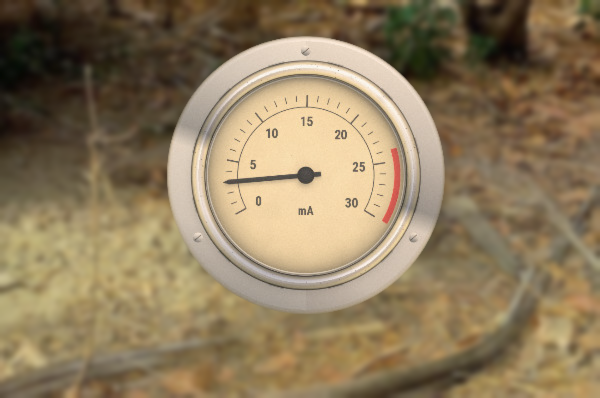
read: **3** mA
